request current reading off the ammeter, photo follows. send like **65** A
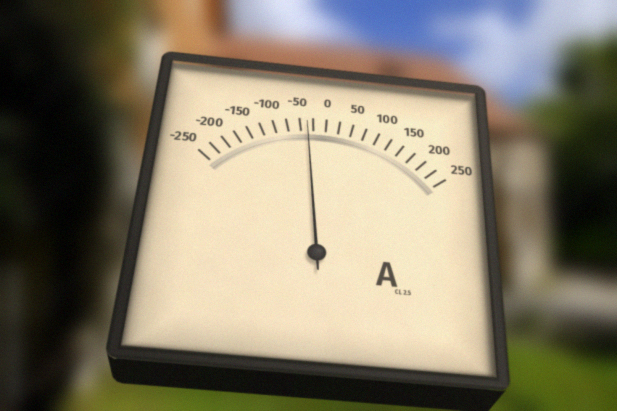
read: **-37.5** A
